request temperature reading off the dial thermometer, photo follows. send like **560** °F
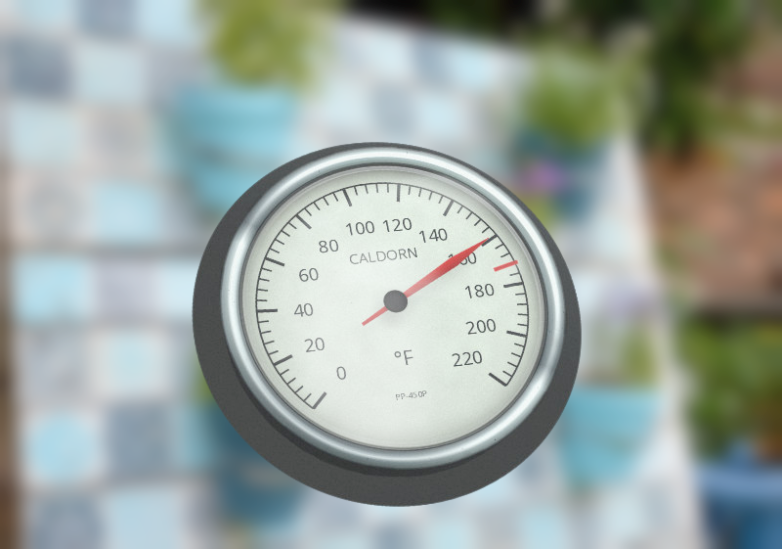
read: **160** °F
